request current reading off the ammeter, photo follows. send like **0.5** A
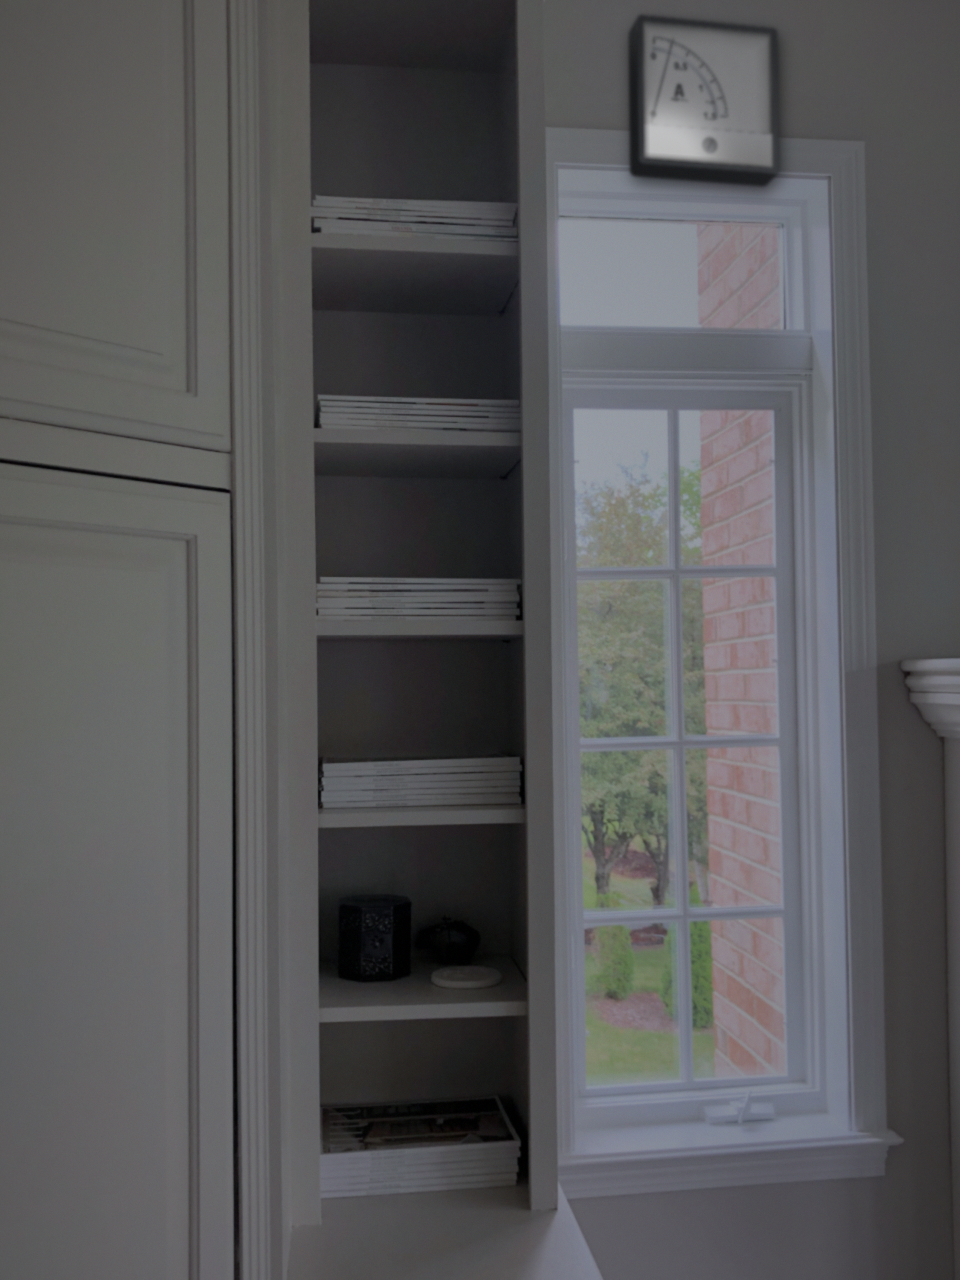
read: **0.25** A
